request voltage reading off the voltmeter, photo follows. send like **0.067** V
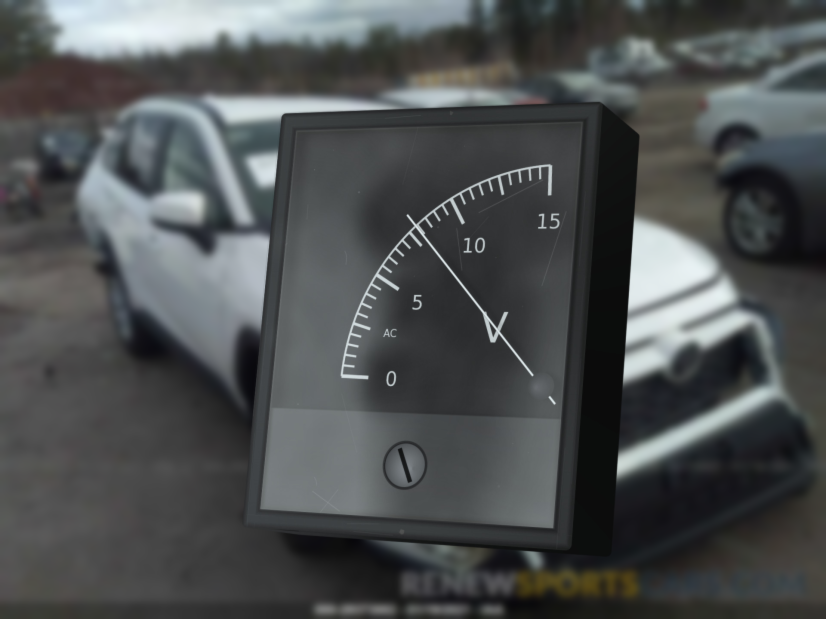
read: **8** V
